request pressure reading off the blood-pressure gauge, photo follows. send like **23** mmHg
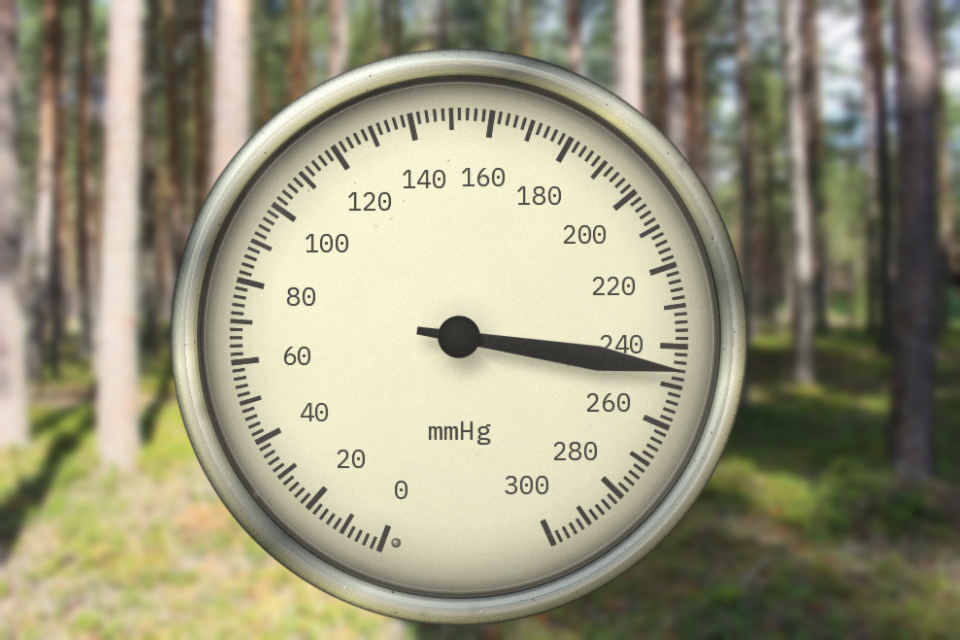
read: **246** mmHg
